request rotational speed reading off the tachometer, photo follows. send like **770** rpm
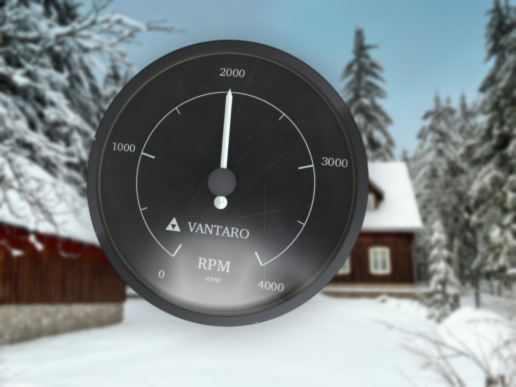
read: **2000** rpm
